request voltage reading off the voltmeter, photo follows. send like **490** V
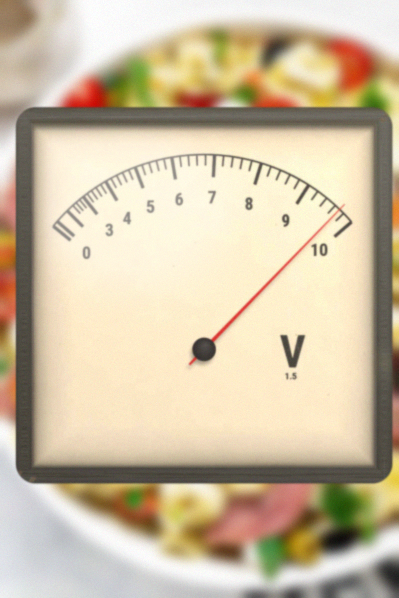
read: **9.7** V
